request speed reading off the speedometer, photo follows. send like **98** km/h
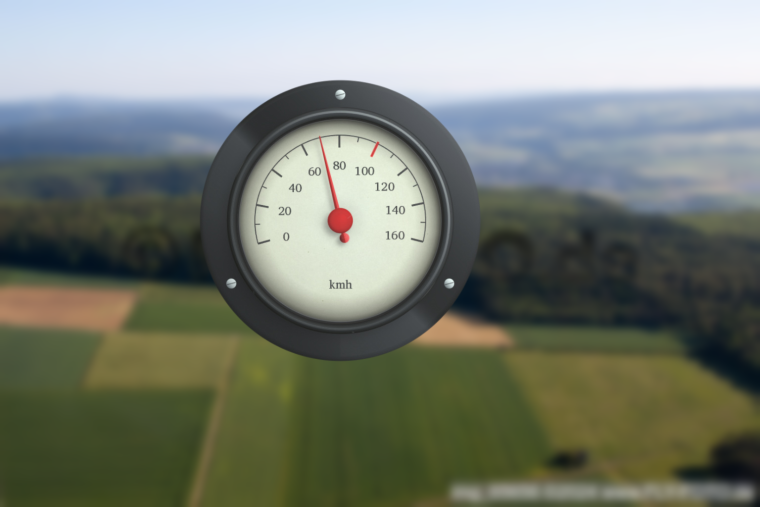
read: **70** km/h
